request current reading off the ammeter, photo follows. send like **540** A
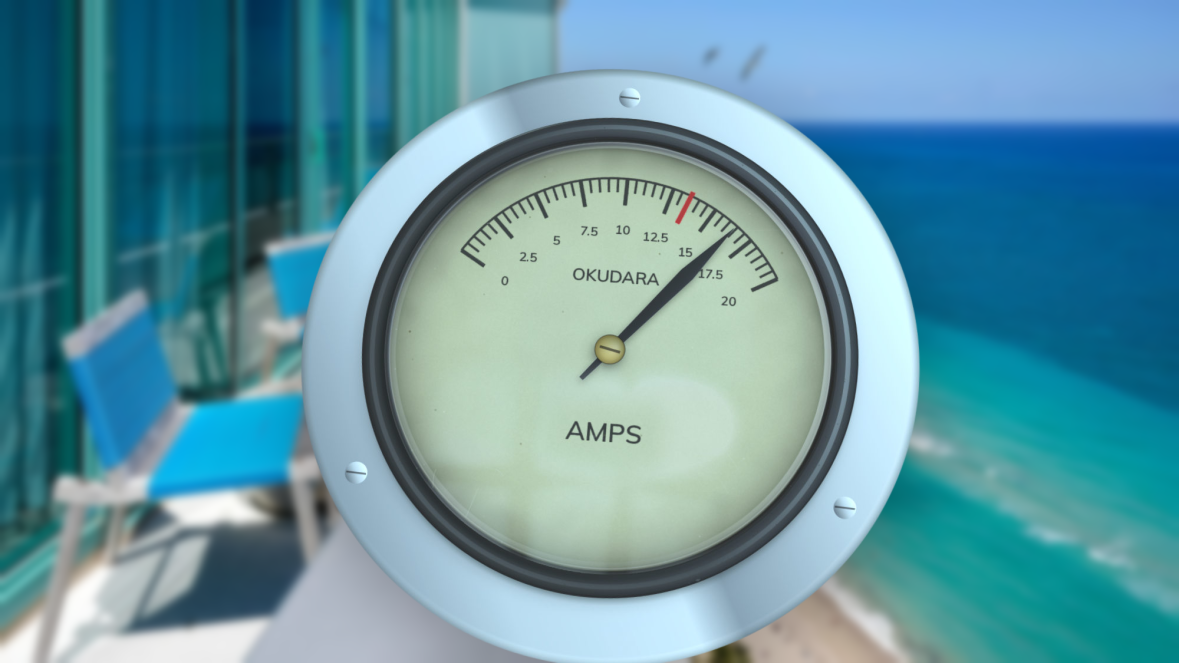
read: **16.5** A
